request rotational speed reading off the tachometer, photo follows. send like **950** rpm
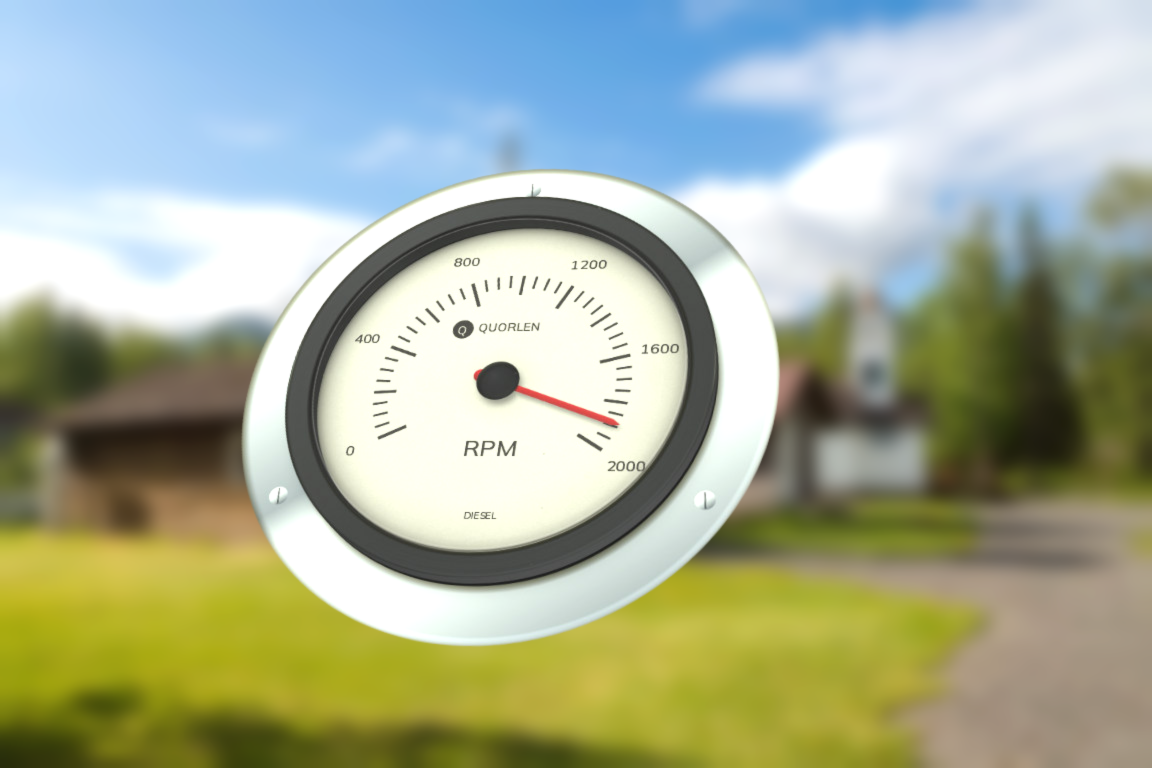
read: **1900** rpm
